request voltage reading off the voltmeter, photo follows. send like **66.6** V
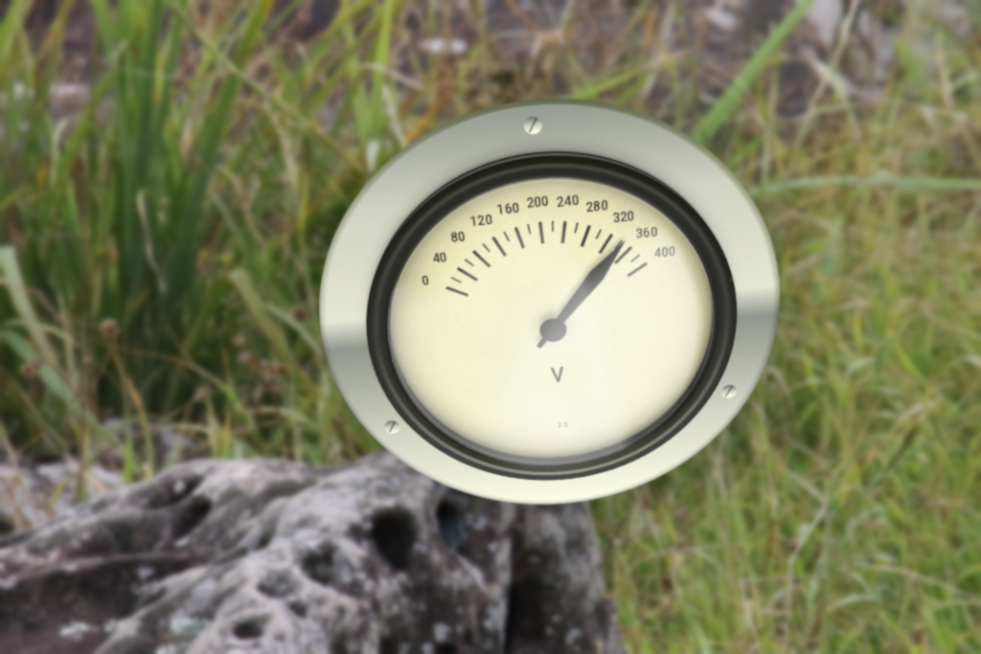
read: **340** V
